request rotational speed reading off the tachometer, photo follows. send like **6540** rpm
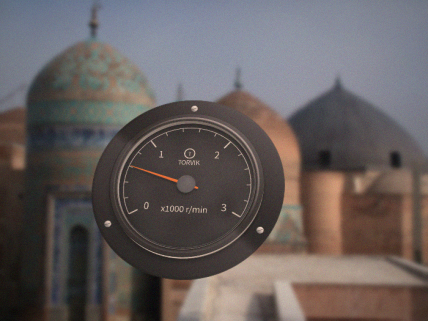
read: **600** rpm
